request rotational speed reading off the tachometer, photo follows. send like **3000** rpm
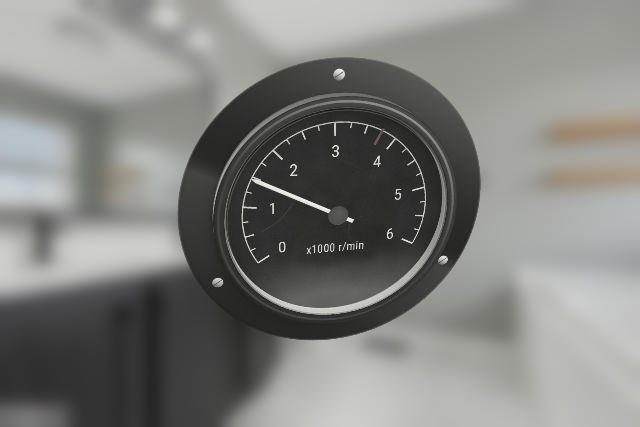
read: **1500** rpm
